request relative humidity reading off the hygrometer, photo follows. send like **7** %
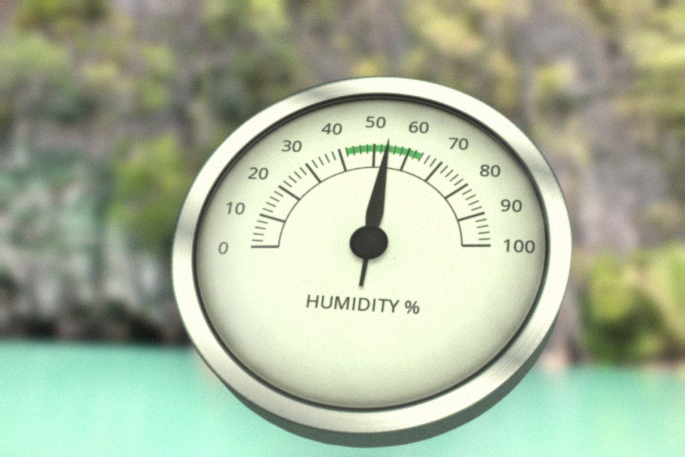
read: **54** %
